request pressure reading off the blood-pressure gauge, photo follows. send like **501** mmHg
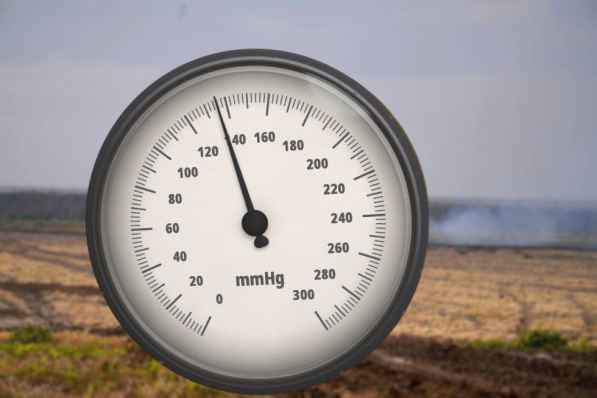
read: **136** mmHg
